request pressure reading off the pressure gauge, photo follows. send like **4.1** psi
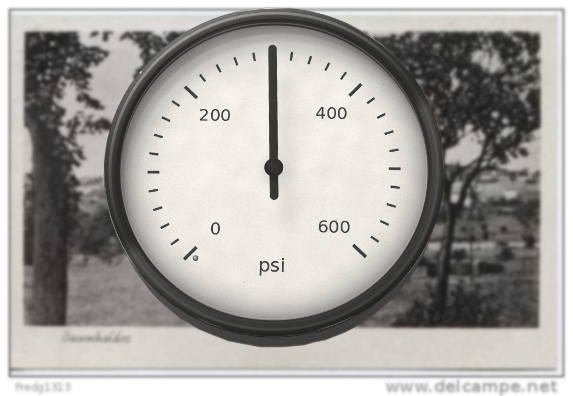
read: **300** psi
